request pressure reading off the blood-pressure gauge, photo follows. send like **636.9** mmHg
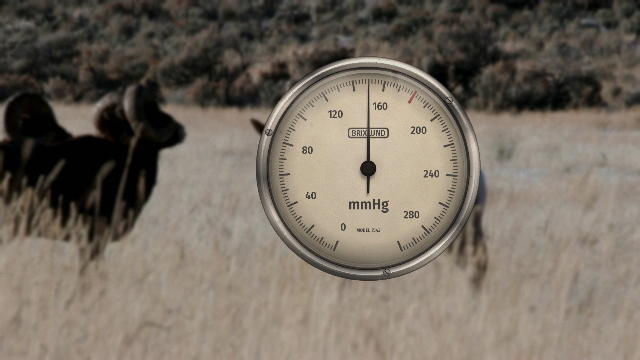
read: **150** mmHg
